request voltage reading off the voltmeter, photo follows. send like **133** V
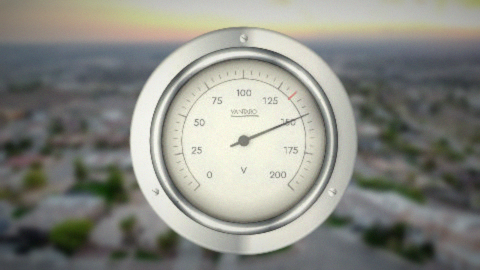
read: **150** V
